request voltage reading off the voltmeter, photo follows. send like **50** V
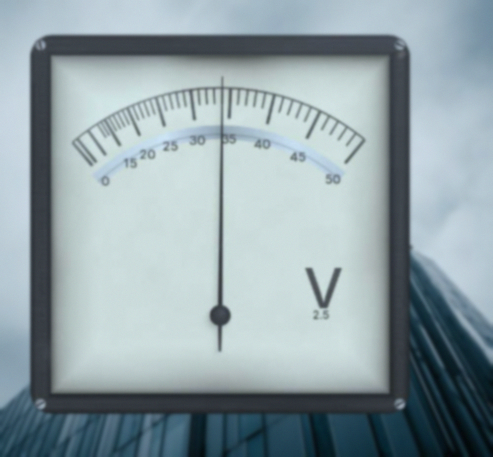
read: **34** V
